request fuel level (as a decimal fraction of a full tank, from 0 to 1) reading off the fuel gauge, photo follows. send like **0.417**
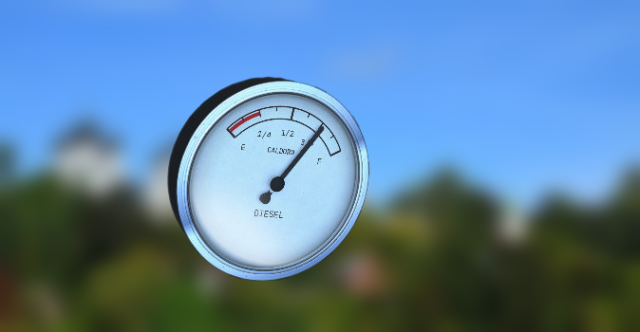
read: **0.75**
